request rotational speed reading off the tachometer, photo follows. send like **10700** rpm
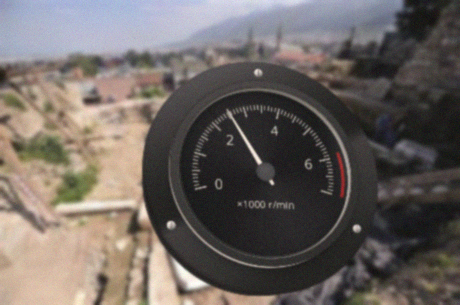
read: **2500** rpm
